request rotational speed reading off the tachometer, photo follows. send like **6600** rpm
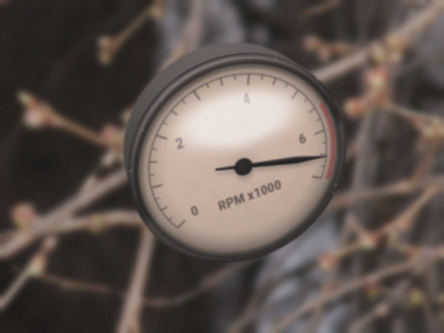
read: **6500** rpm
